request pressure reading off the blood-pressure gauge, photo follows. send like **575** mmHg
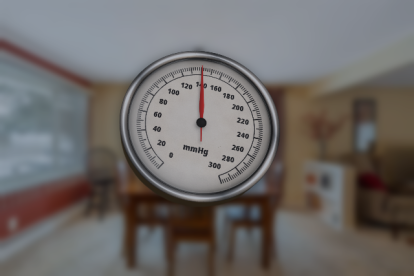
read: **140** mmHg
